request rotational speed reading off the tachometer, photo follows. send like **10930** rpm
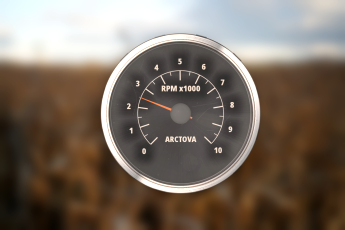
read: **2500** rpm
